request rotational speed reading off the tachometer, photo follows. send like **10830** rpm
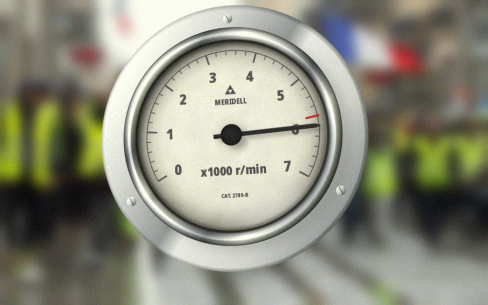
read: **6000** rpm
